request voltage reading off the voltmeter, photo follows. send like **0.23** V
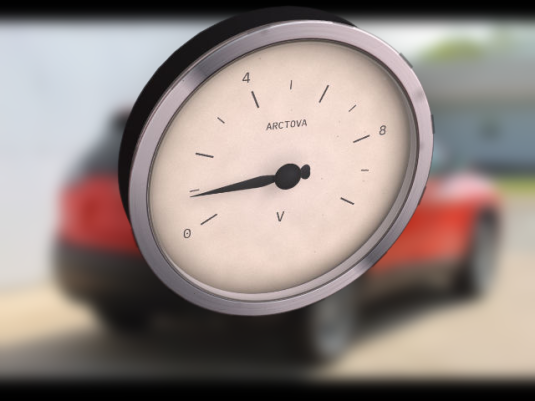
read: **1** V
